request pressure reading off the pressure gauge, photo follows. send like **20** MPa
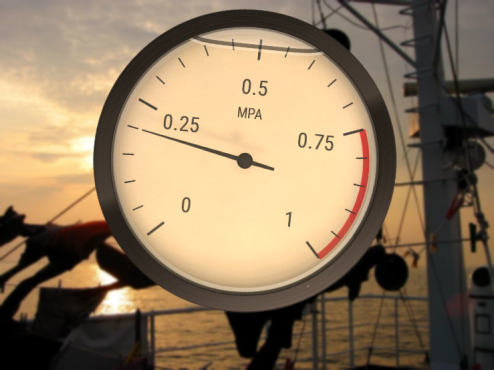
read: **0.2** MPa
